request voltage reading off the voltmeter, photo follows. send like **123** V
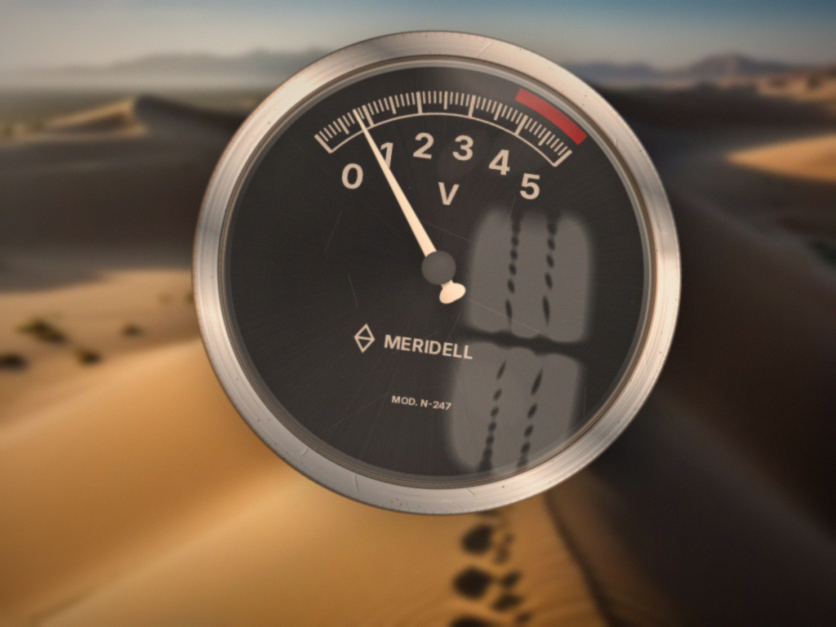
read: **0.8** V
